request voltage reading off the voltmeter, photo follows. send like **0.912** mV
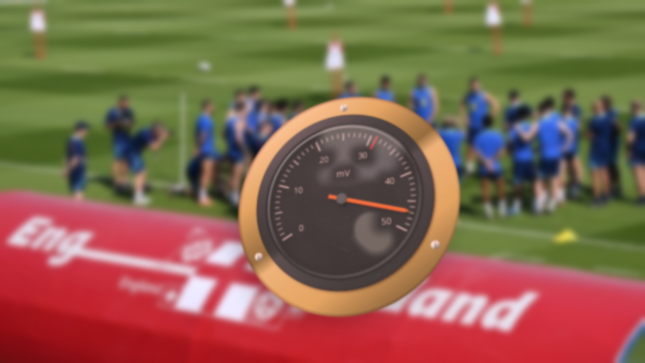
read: **47** mV
